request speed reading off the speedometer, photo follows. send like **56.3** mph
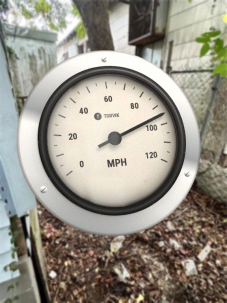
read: **95** mph
